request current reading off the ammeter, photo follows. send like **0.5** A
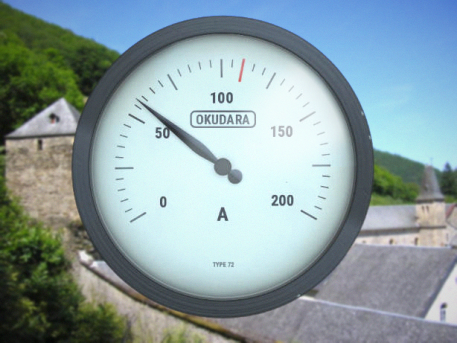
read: **57.5** A
